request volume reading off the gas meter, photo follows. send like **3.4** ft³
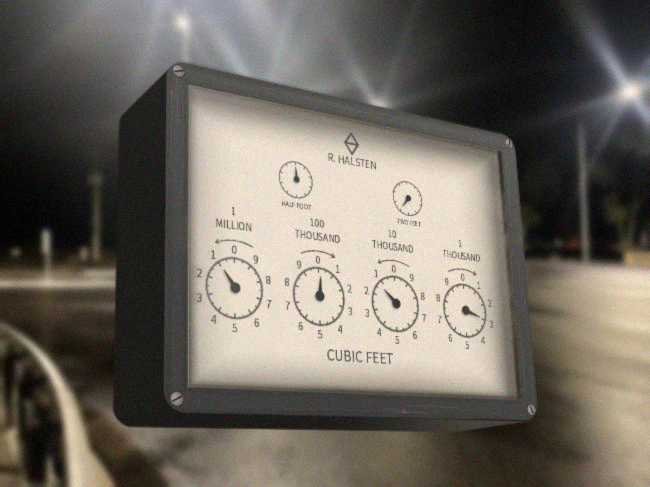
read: **101300** ft³
